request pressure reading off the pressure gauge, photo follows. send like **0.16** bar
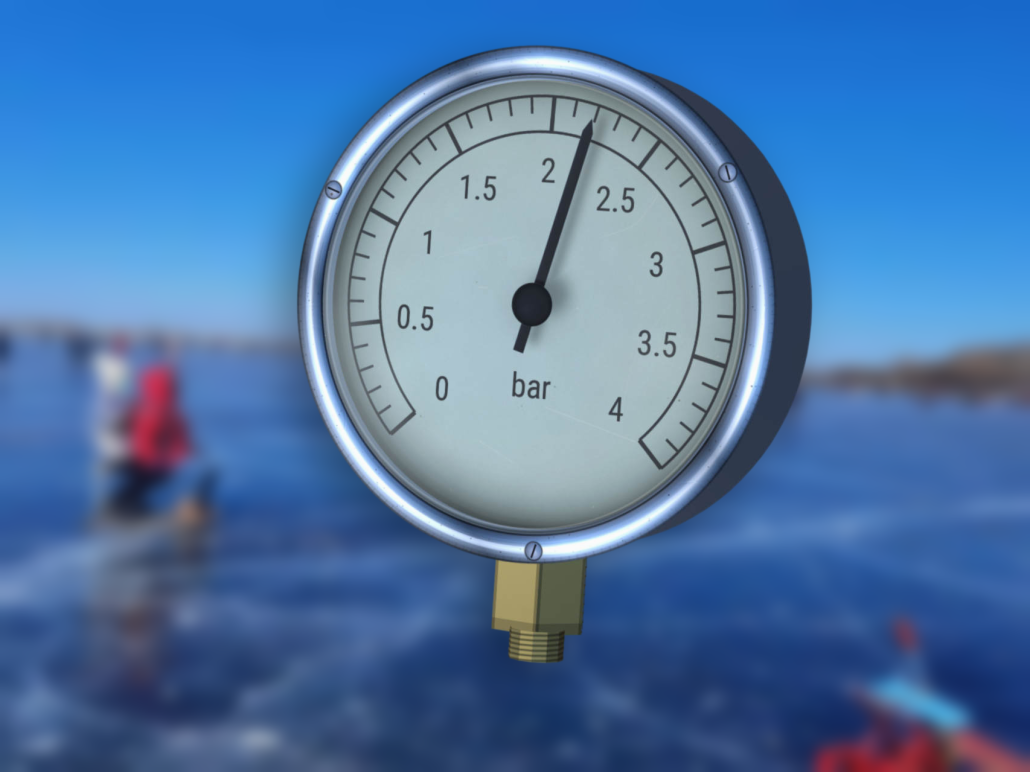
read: **2.2** bar
